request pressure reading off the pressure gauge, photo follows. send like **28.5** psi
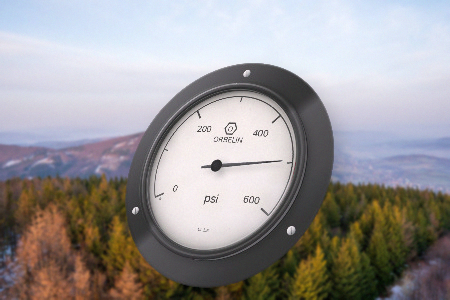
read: **500** psi
